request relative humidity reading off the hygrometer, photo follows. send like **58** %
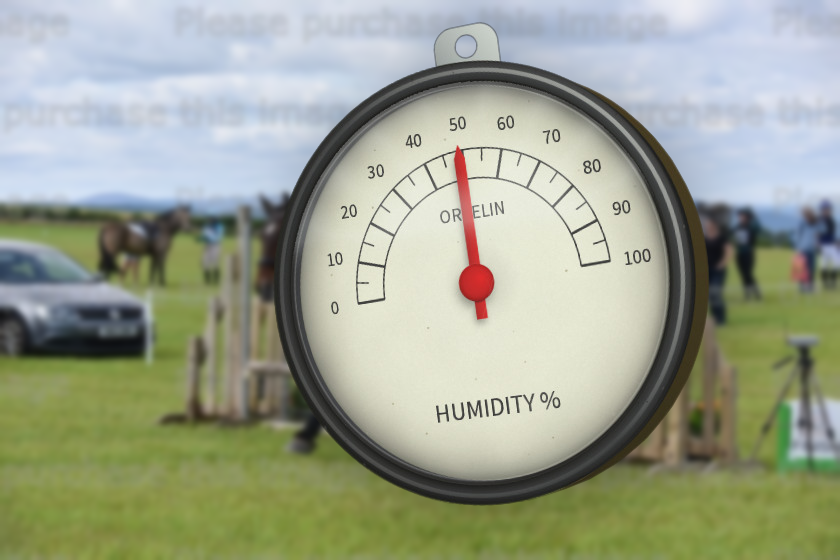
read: **50** %
